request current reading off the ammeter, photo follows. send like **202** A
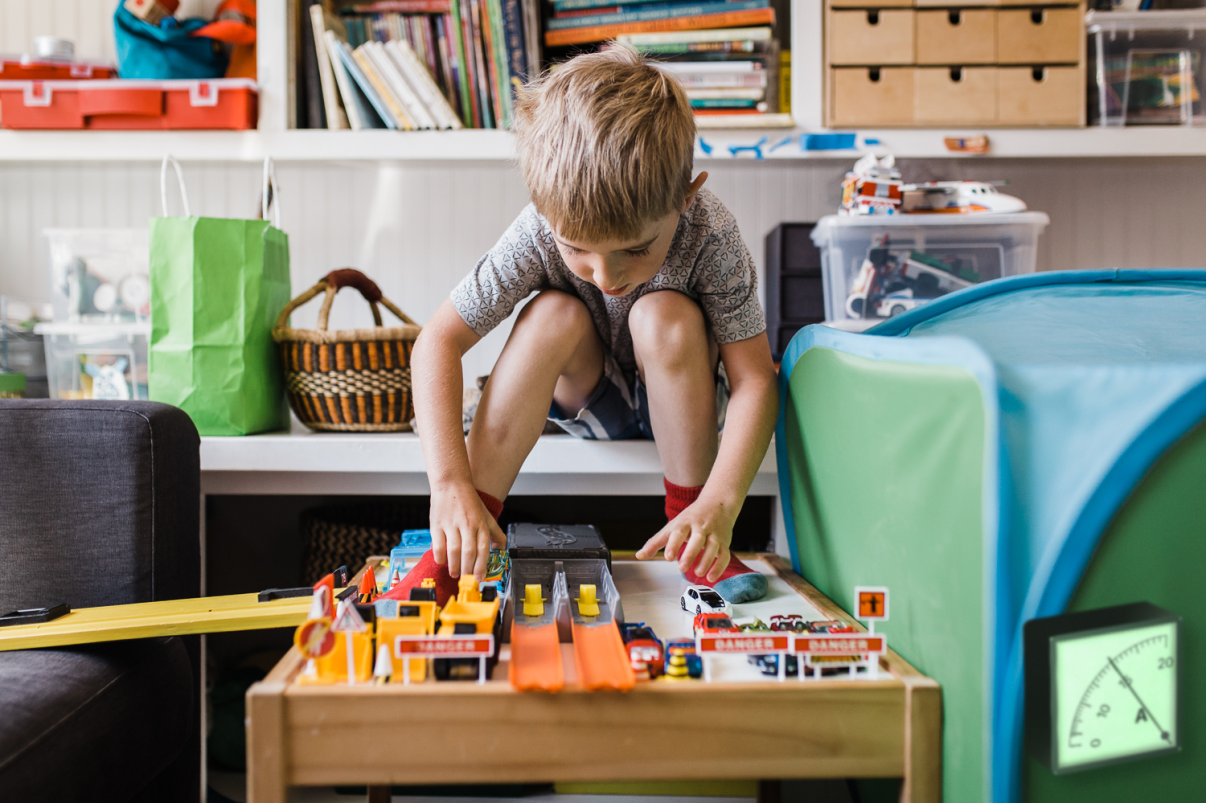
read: **15** A
